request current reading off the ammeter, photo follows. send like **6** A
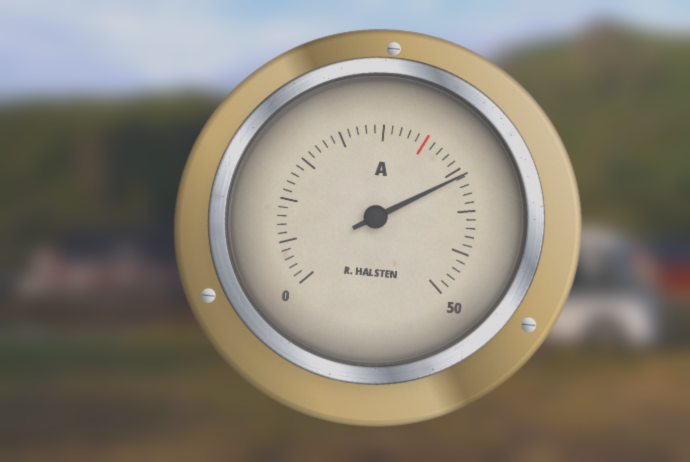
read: **36** A
